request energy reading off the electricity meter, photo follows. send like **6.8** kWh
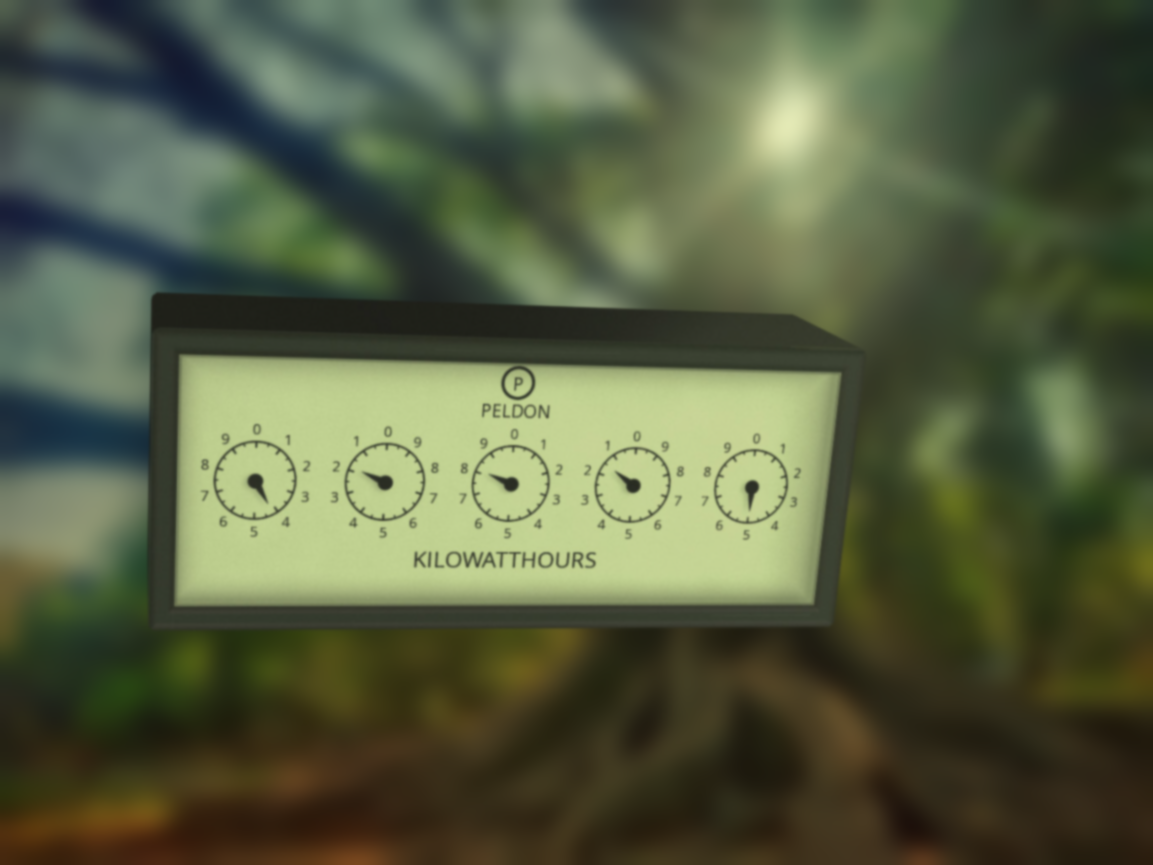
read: **41815** kWh
